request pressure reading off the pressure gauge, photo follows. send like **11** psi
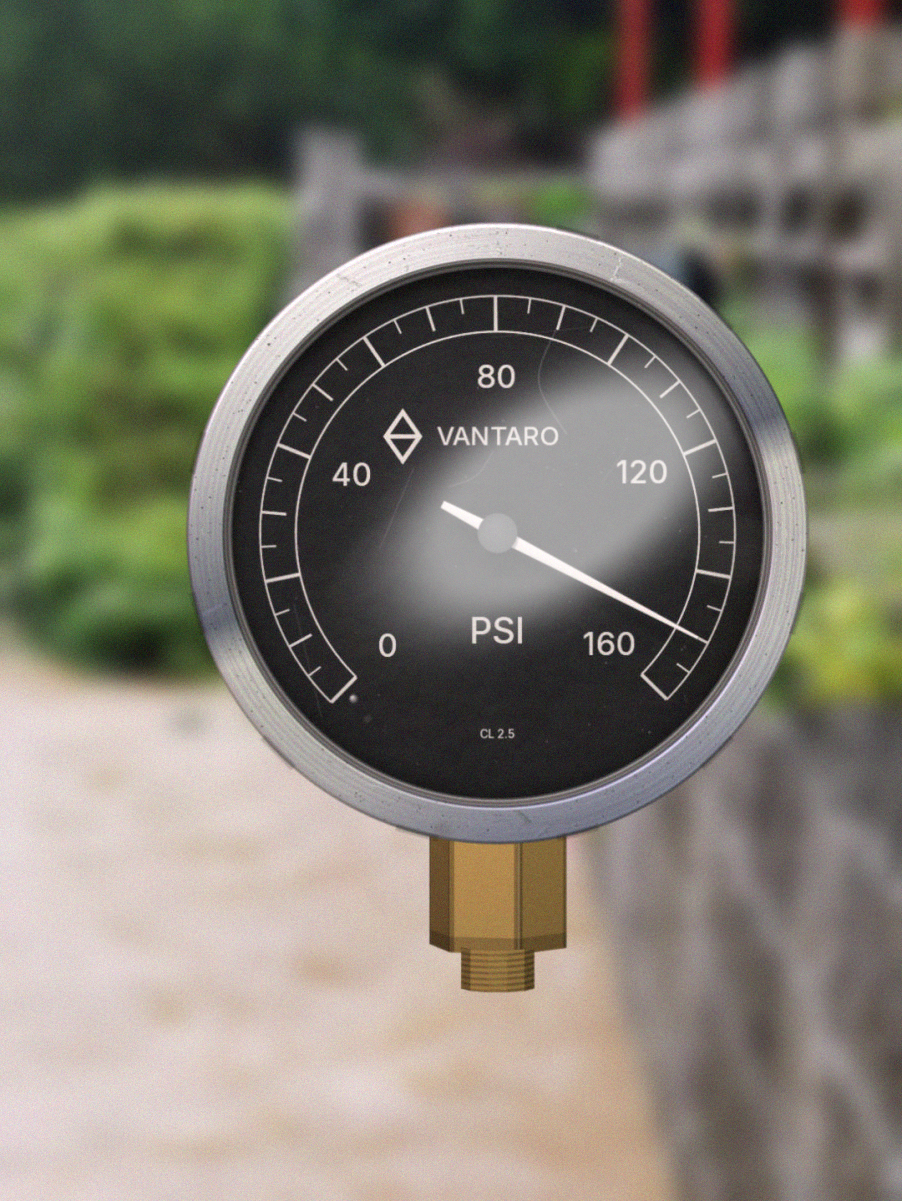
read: **150** psi
